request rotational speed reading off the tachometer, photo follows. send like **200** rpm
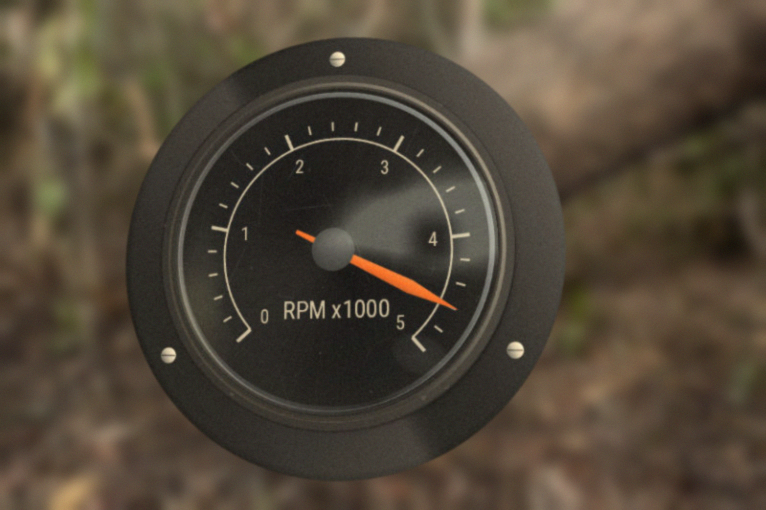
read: **4600** rpm
